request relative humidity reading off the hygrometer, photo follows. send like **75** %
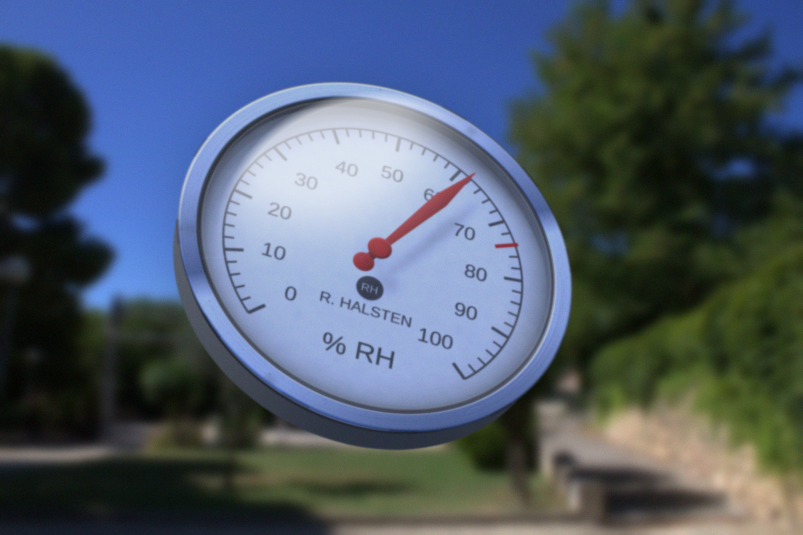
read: **62** %
